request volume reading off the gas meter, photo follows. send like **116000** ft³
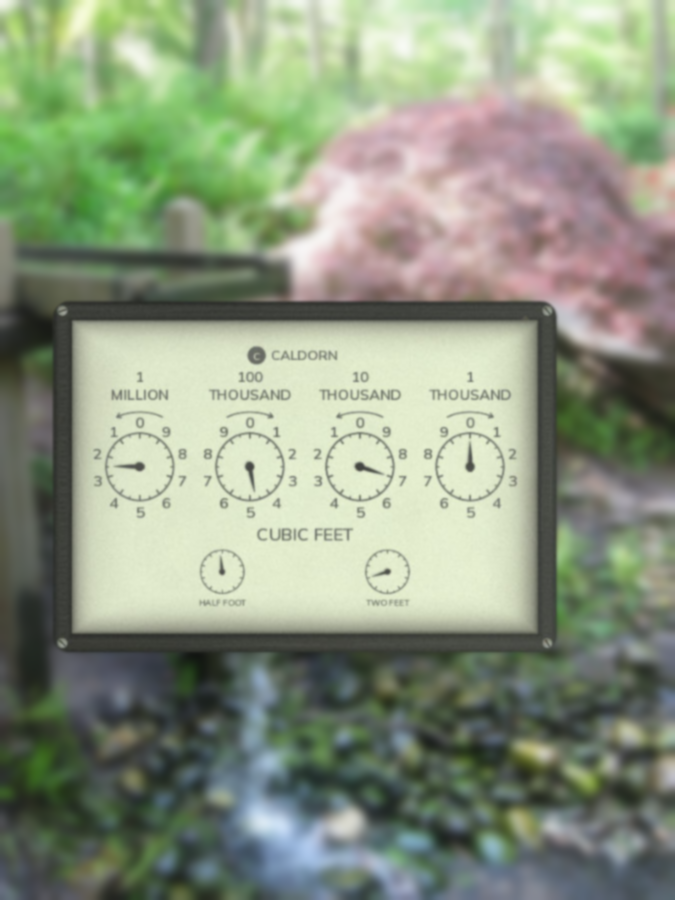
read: **247000** ft³
